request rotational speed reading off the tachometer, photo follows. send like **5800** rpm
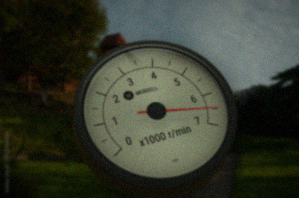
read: **6500** rpm
